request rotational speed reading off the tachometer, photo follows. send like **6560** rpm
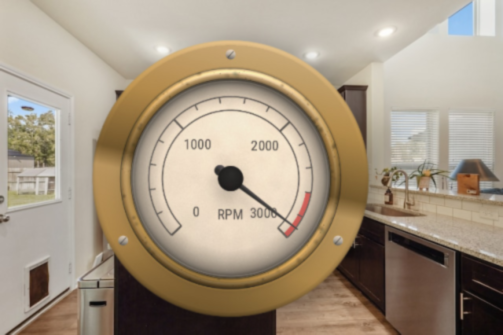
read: **2900** rpm
